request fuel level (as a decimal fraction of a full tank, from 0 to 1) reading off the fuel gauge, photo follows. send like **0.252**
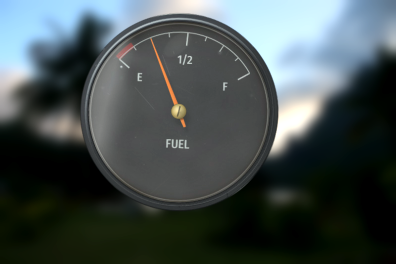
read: **0.25**
